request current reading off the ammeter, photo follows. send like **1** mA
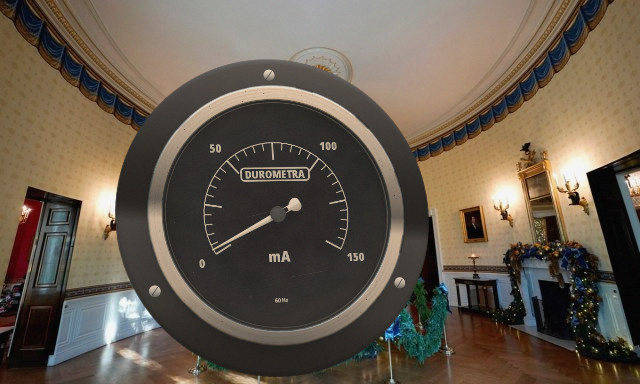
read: **2.5** mA
